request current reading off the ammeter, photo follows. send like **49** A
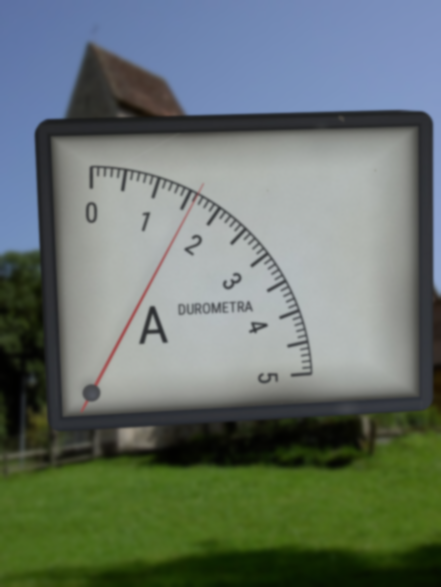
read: **1.6** A
